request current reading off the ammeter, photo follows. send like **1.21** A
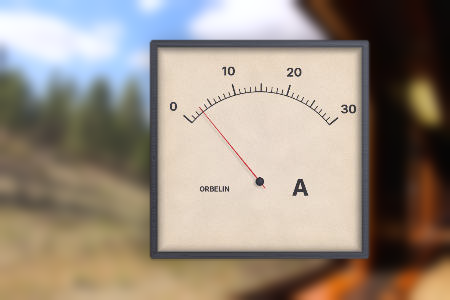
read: **3** A
